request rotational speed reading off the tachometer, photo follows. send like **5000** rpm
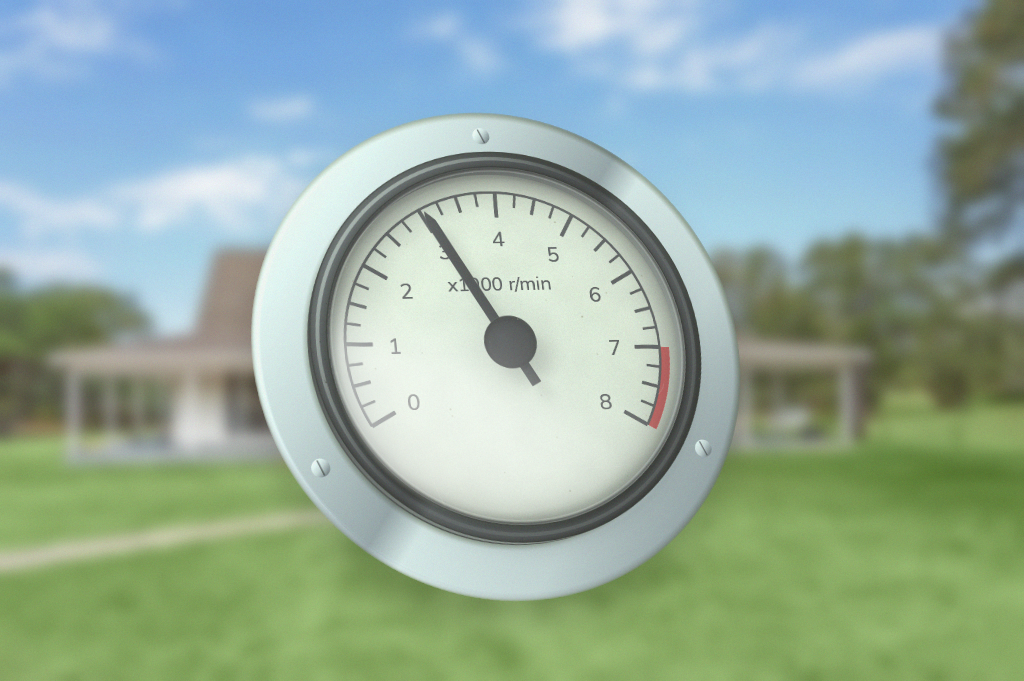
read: **3000** rpm
